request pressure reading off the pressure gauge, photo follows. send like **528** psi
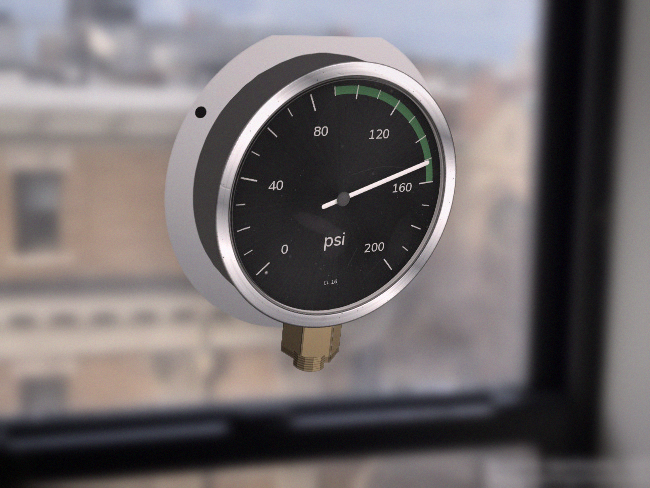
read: **150** psi
